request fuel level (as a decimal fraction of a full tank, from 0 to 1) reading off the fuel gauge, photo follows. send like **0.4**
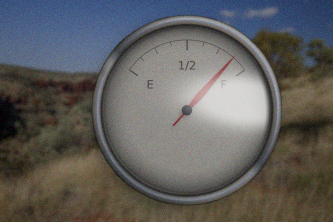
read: **0.875**
